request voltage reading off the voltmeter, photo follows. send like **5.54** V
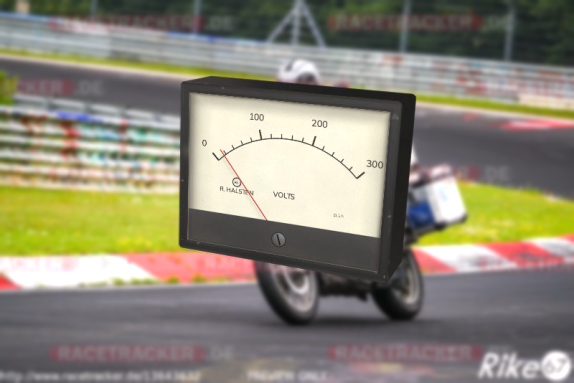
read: **20** V
